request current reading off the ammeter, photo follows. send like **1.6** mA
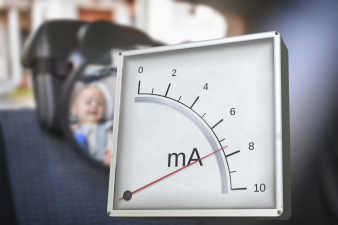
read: **7.5** mA
